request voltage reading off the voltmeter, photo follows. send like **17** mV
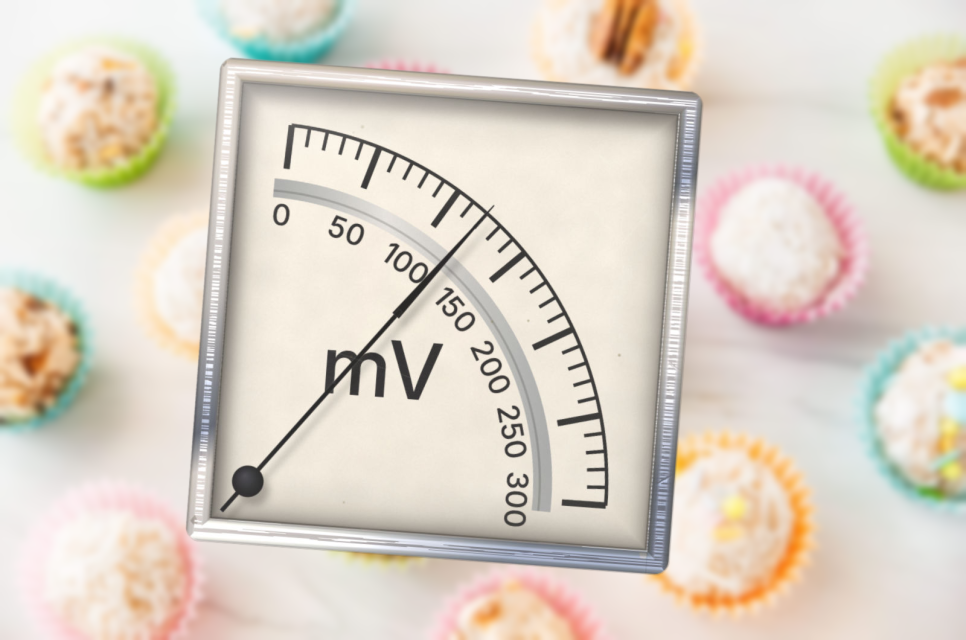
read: **120** mV
